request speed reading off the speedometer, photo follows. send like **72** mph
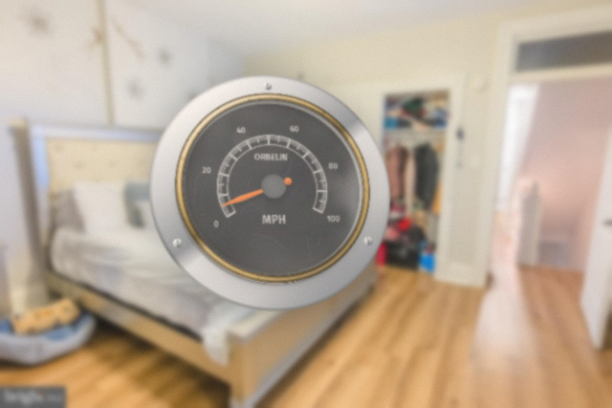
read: **5** mph
